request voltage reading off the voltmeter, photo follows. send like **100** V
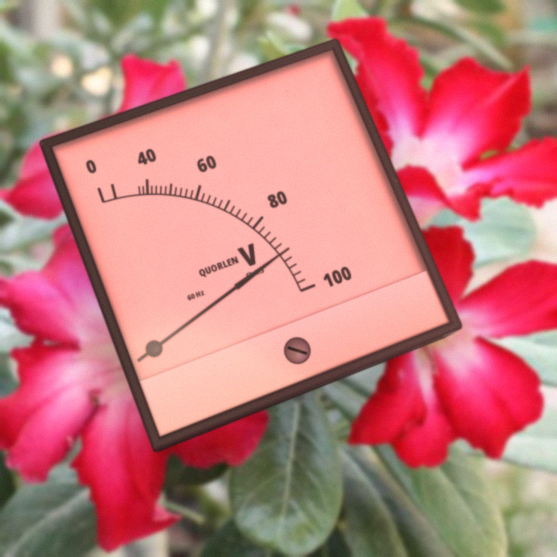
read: **90** V
